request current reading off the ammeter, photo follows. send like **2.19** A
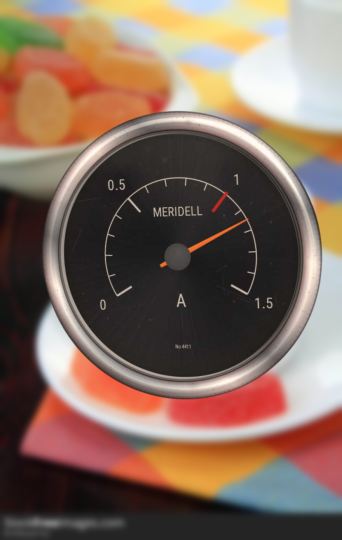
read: **1.15** A
